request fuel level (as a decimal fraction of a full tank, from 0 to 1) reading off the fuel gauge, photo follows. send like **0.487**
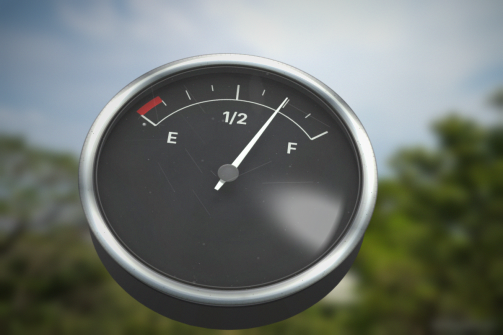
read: **0.75**
